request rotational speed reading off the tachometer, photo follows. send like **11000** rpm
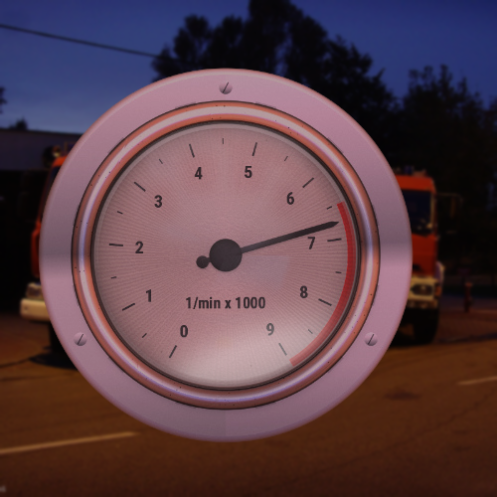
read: **6750** rpm
